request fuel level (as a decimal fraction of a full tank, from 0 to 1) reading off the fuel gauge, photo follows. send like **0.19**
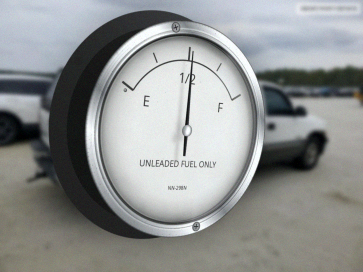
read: **0.5**
